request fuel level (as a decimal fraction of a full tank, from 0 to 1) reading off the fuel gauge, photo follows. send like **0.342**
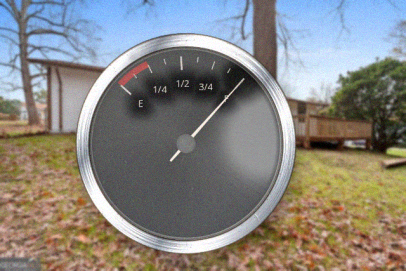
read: **1**
